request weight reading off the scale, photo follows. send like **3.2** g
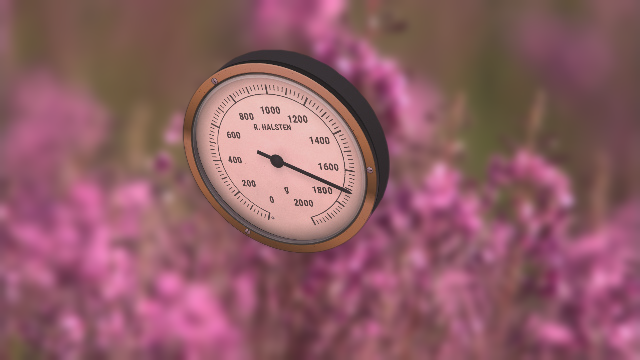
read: **1700** g
